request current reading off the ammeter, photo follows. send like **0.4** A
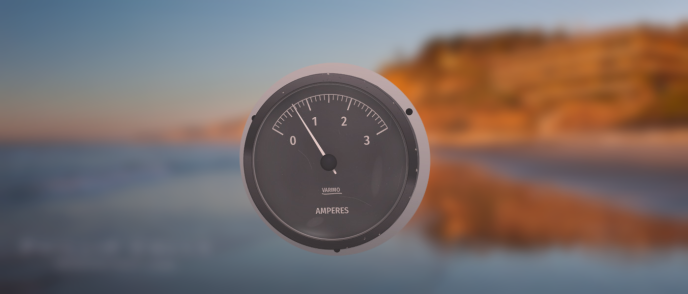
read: **0.7** A
